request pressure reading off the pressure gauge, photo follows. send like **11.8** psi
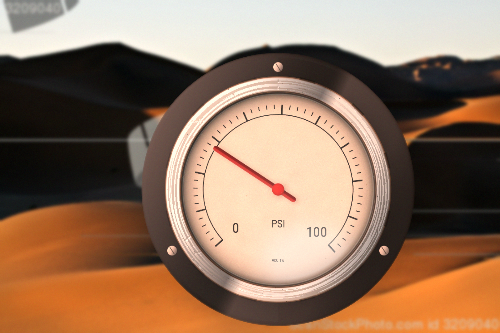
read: **28** psi
